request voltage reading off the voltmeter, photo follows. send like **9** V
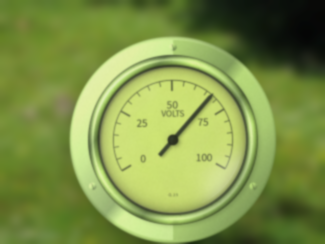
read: **67.5** V
